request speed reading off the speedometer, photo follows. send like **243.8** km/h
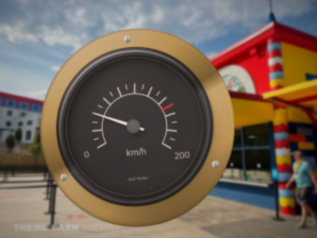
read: **40** km/h
